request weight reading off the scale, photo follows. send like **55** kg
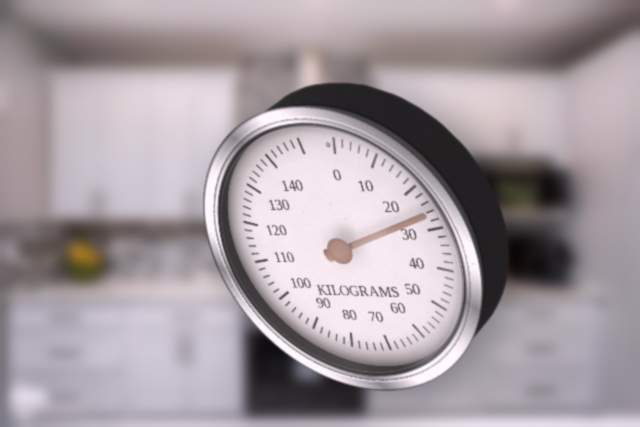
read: **26** kg
